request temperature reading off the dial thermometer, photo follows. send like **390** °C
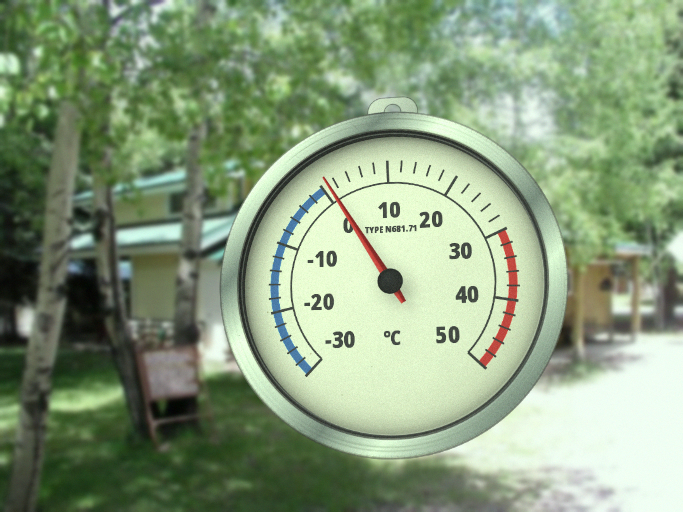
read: **1** °C
